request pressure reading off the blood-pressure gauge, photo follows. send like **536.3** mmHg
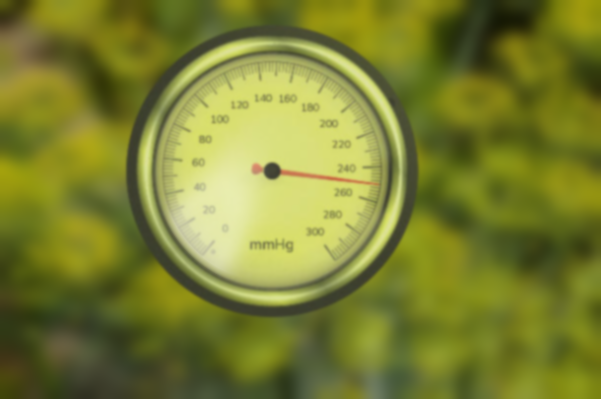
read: **250** mmHg
